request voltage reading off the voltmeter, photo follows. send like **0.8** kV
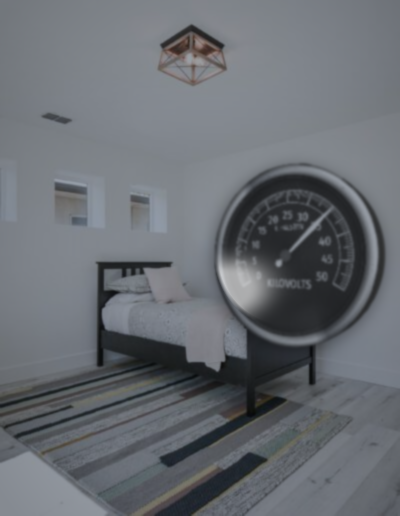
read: **35** kV
